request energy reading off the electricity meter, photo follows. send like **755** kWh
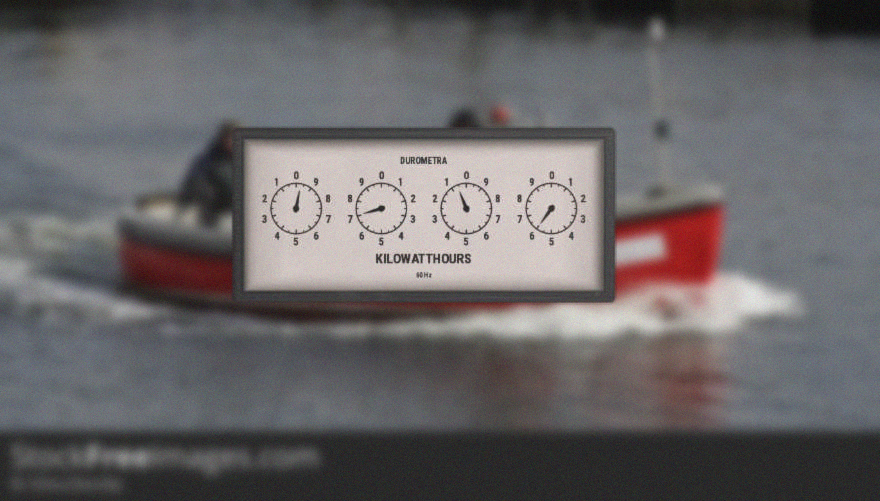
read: **9706** kWh
